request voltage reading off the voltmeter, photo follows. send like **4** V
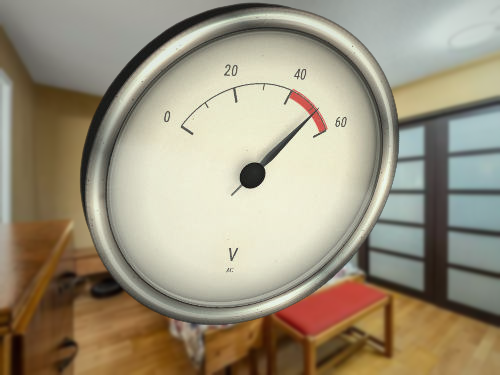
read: **50** V
